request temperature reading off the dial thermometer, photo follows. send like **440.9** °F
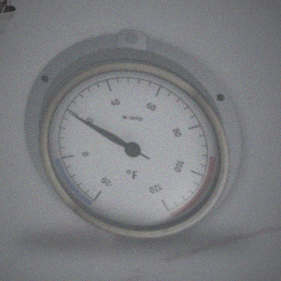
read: **20** °F
